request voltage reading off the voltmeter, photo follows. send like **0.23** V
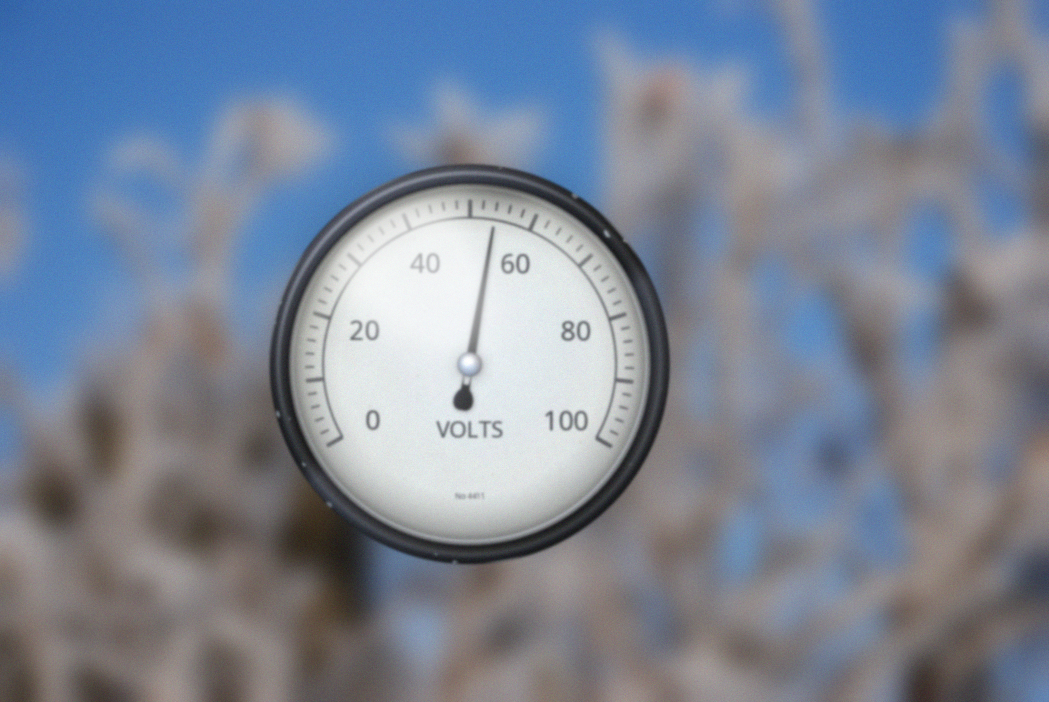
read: **54** V
